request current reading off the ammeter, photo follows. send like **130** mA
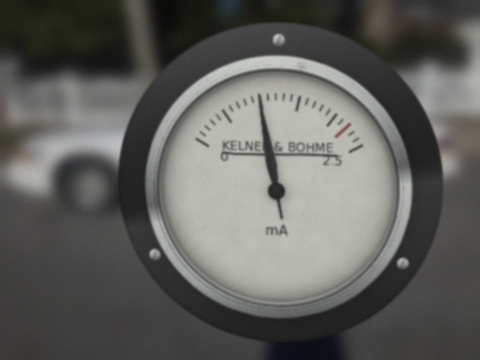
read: **1** mA
